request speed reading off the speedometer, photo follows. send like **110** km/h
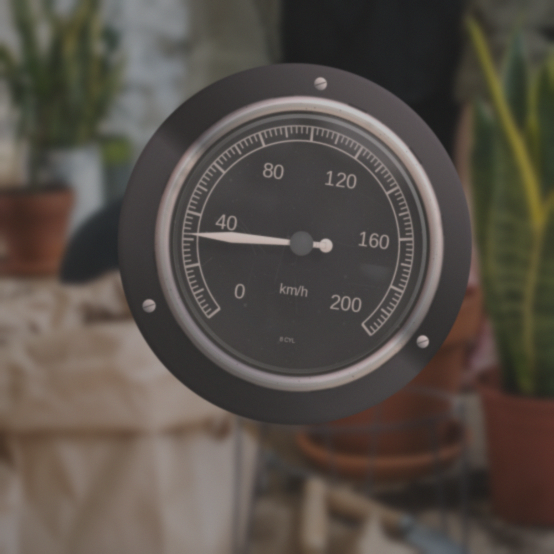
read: **32** km/h
